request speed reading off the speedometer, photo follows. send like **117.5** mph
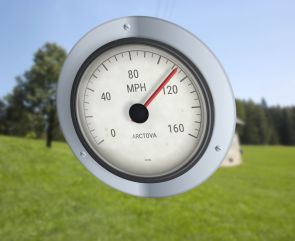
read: **112.5** mph
